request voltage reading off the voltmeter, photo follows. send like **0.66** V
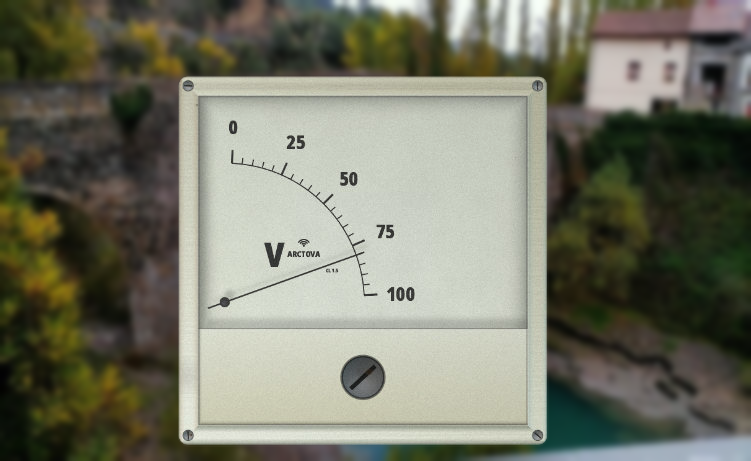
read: **80** V
